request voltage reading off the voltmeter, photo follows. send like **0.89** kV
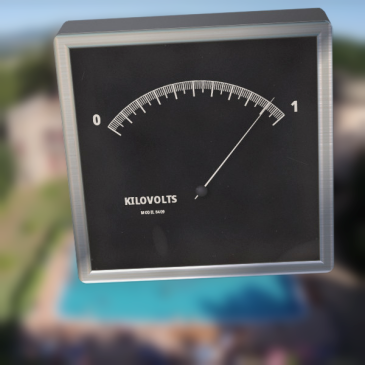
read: **0.9** kV
